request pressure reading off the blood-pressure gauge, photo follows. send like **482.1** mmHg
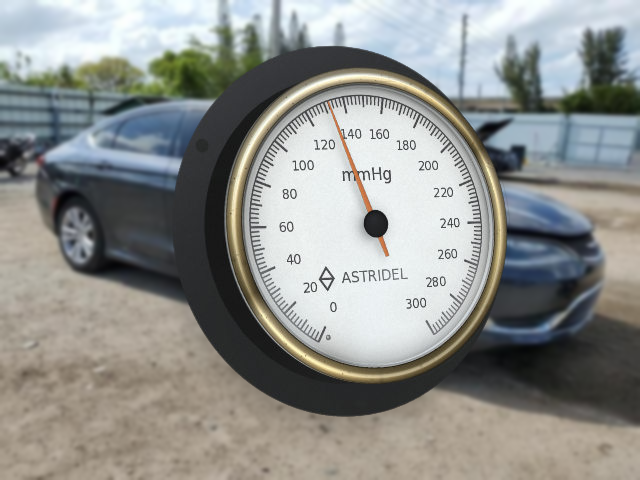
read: **130** mmHg
